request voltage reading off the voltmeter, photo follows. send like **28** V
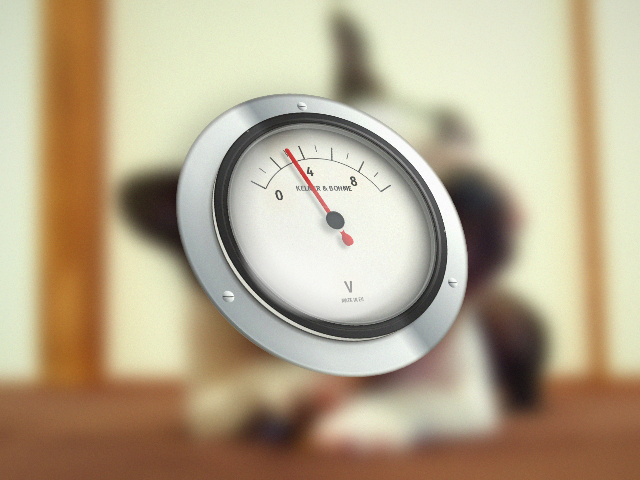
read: **3** V
